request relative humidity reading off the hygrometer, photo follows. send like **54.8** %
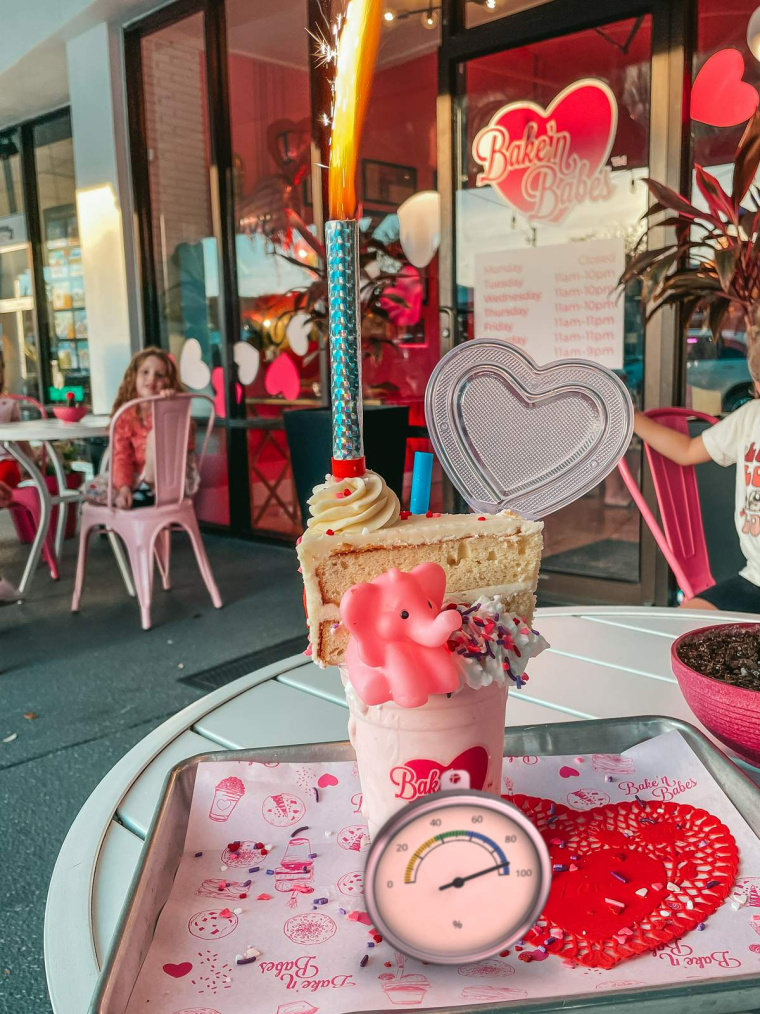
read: **90** %
